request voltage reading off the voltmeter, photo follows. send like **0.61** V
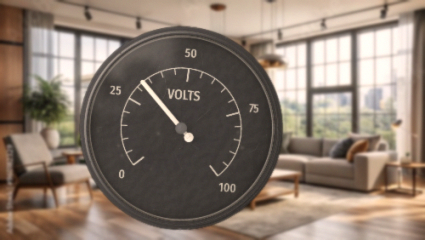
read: **32.5** V
